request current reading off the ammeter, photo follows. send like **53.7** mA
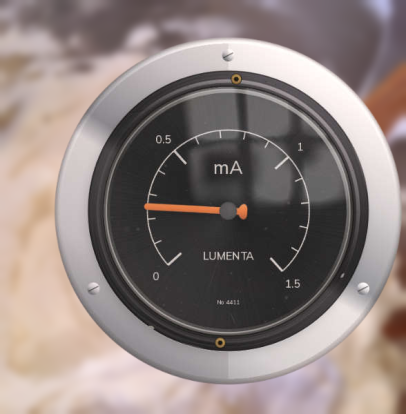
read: **0.25** mA
